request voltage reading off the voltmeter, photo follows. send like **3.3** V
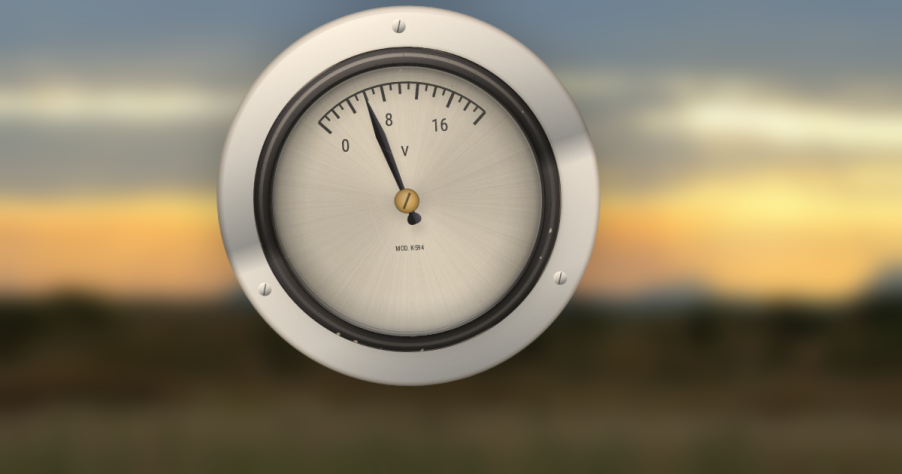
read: **6** V
